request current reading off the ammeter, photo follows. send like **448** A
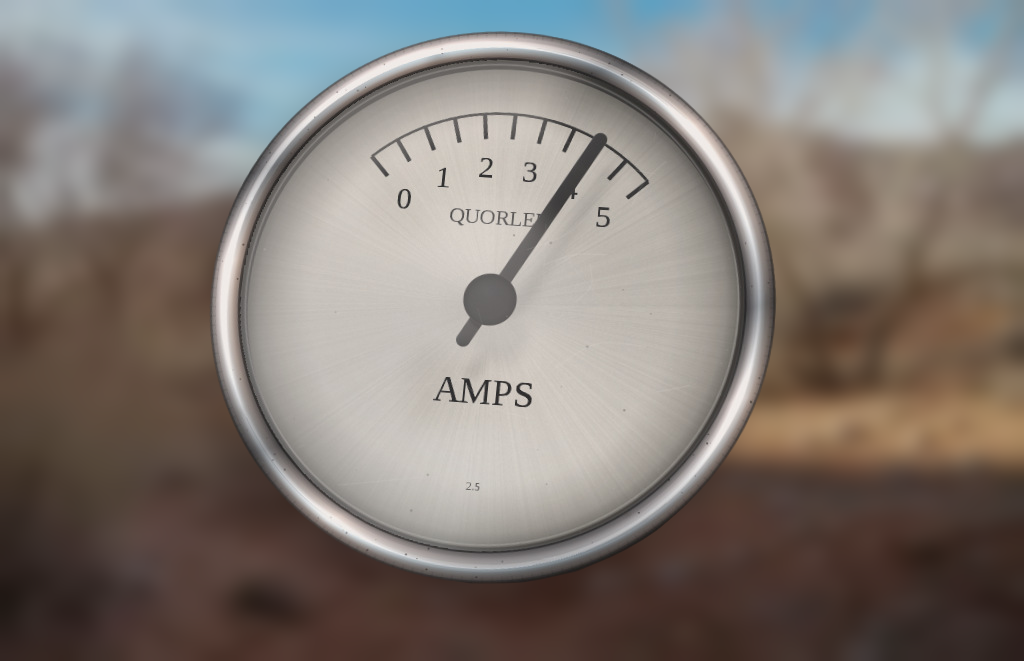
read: **4** A
